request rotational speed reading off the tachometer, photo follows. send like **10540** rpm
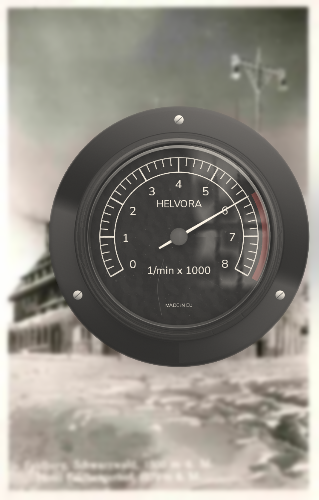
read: **6000** rpm
